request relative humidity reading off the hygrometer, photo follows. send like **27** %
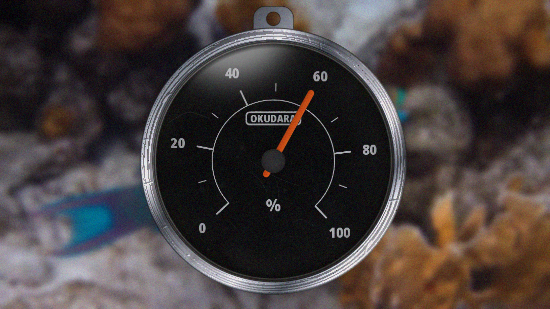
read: **60** %
